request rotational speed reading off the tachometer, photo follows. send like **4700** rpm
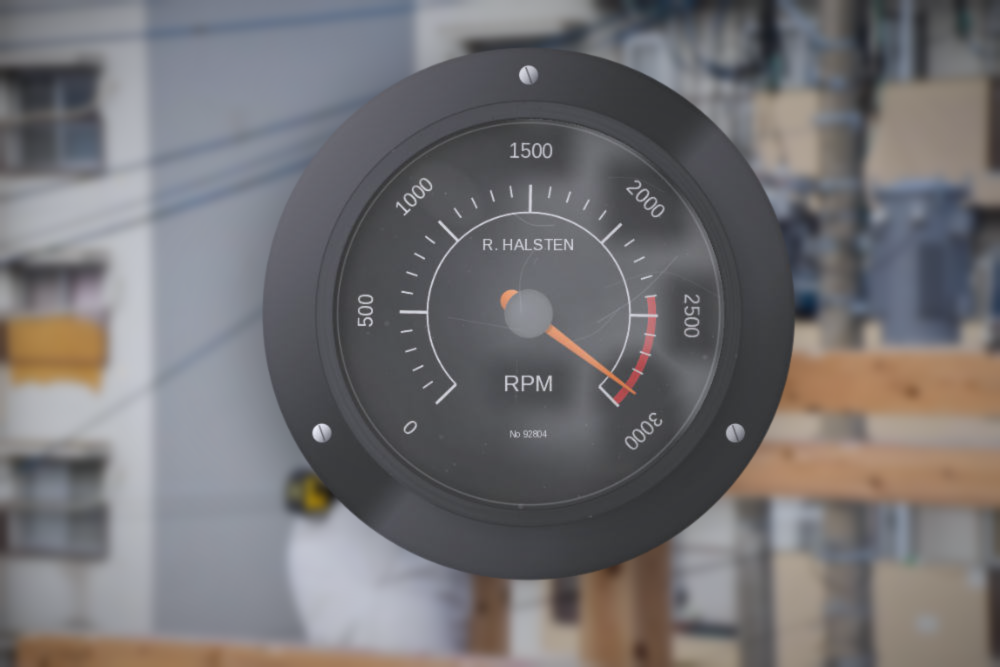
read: **2900** rpm
